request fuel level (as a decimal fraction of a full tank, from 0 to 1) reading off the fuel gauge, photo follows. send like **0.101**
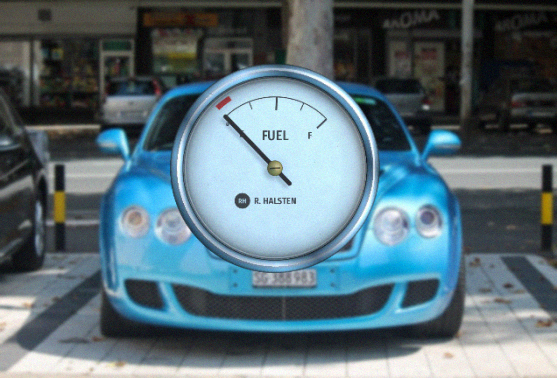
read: **0**
